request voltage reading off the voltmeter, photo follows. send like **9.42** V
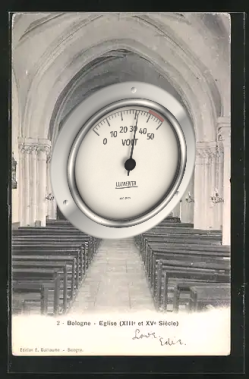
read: **30** V
